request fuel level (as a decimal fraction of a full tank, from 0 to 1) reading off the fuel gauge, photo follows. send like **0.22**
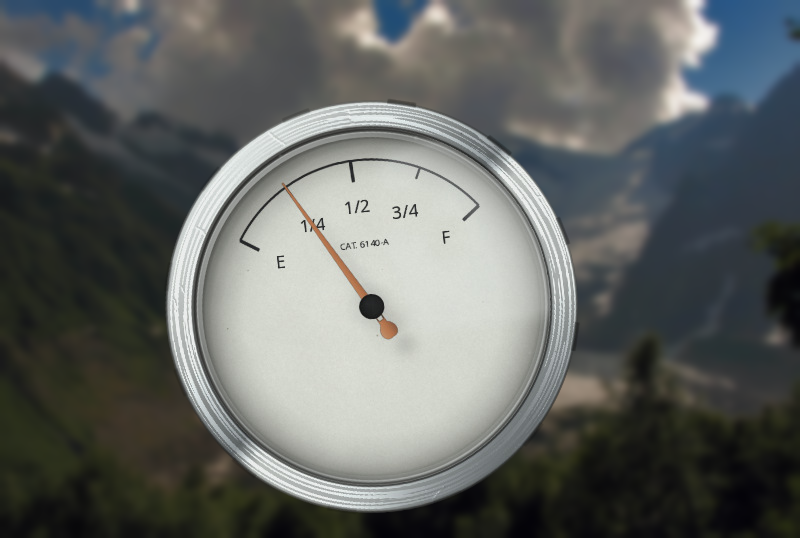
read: **0.25**
